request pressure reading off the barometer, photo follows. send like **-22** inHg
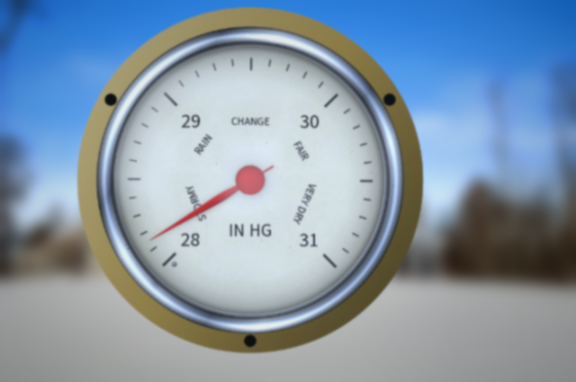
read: **28.15** inHg
